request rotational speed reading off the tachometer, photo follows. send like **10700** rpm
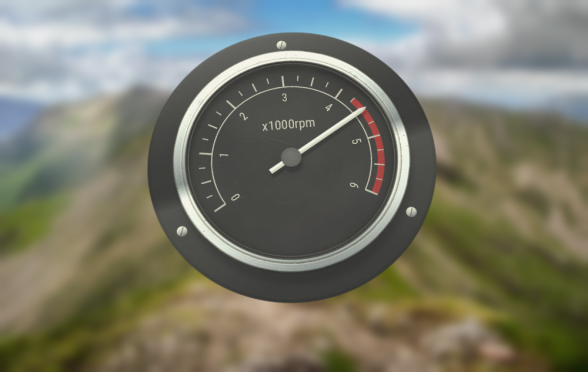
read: **4500** rpm
